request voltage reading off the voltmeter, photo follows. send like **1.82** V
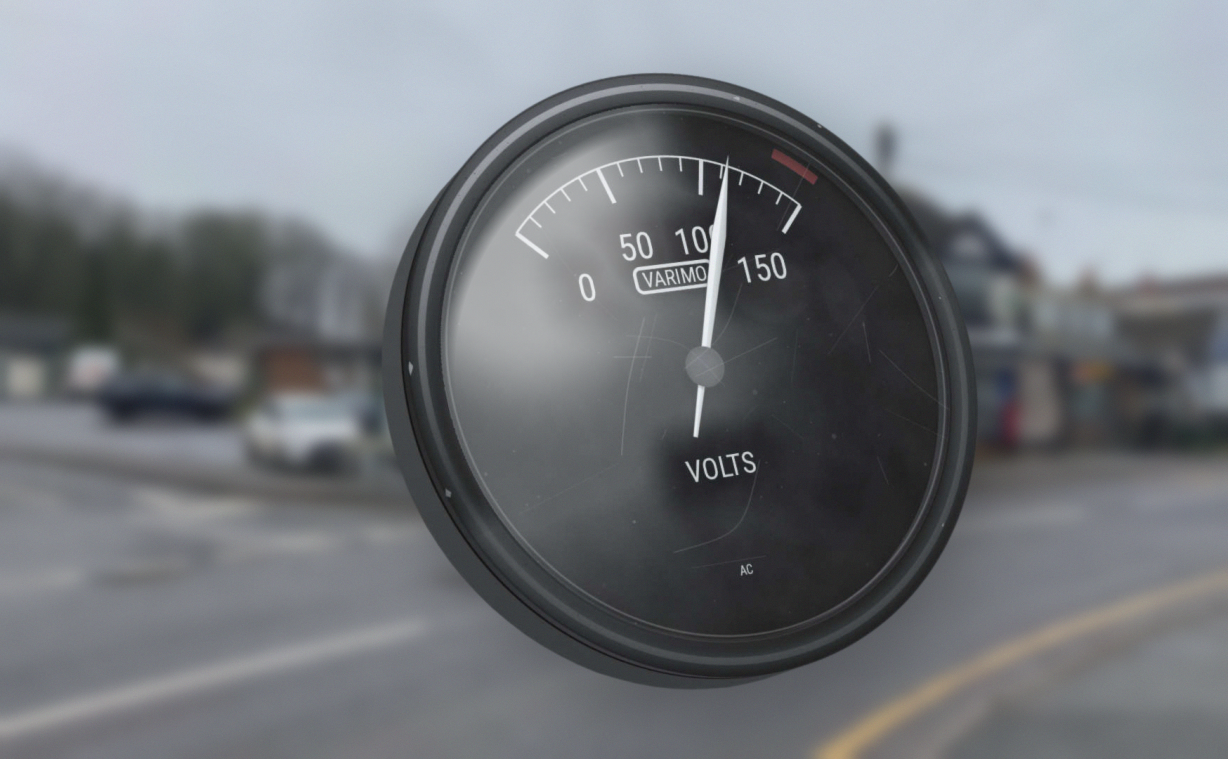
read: **110** V
